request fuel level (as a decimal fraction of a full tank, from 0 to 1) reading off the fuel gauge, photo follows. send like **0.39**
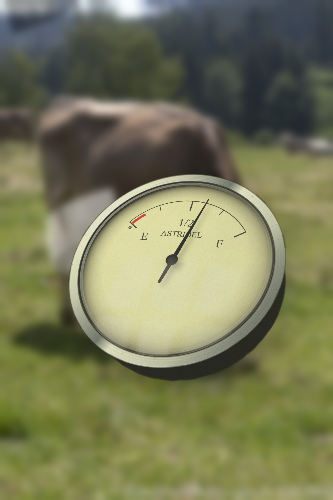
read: **0.625**
